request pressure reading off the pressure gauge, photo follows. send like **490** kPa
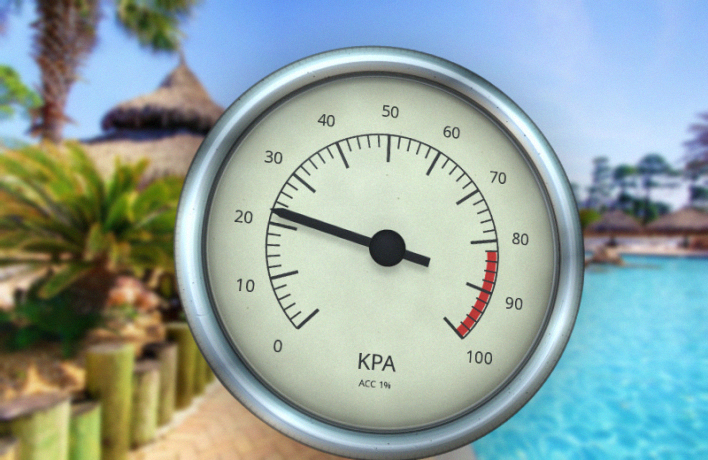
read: **22** kPa
